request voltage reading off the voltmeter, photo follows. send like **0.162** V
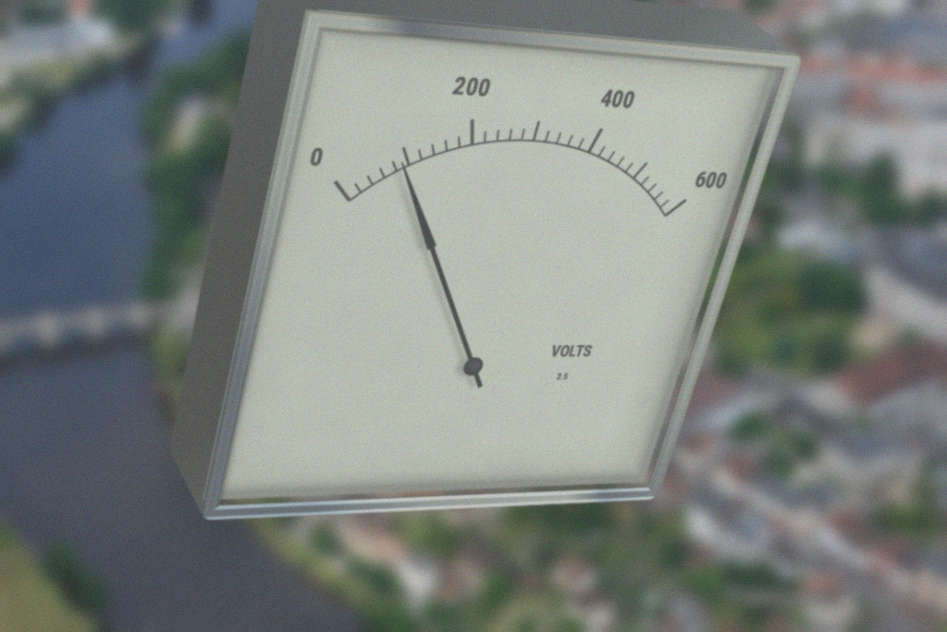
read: **90** V
